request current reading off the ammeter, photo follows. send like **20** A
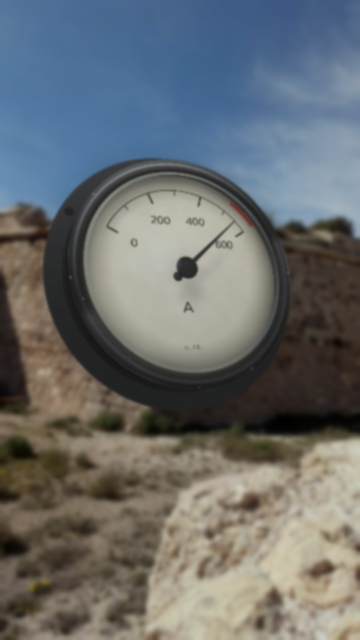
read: **550** A
